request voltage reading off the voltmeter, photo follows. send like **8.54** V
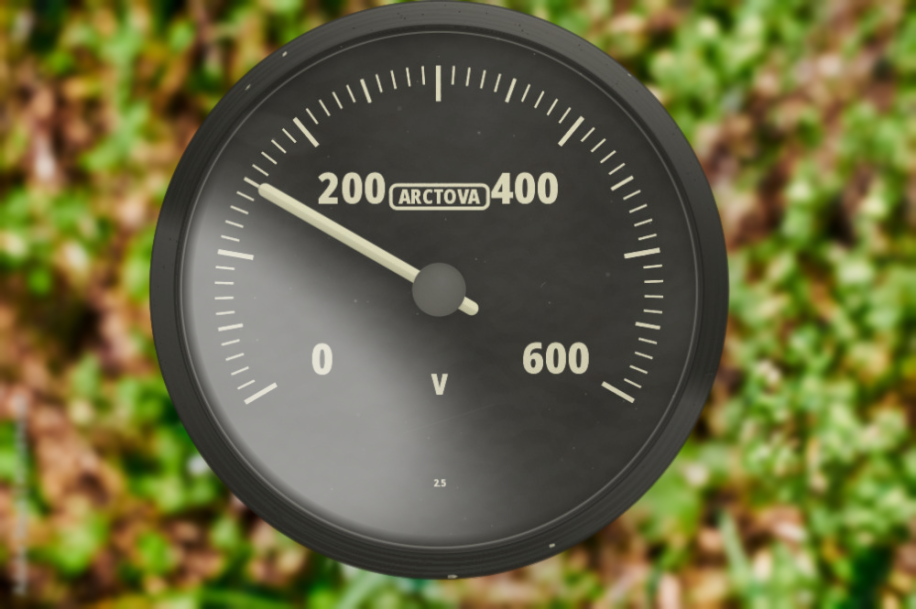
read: **150** V
